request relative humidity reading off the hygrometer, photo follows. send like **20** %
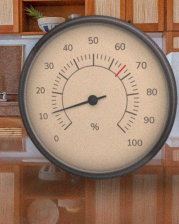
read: **10** %
